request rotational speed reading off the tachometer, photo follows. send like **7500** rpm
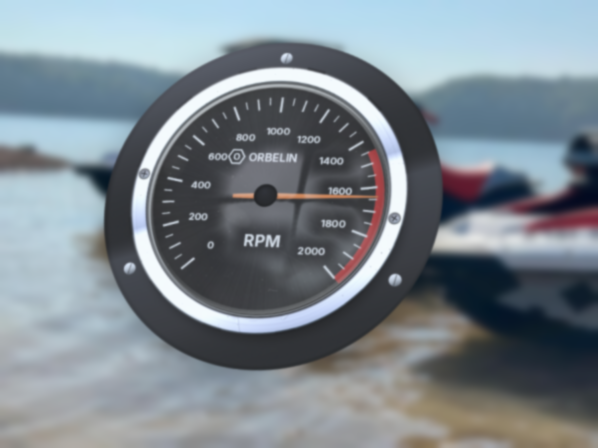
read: **1650** rpm
